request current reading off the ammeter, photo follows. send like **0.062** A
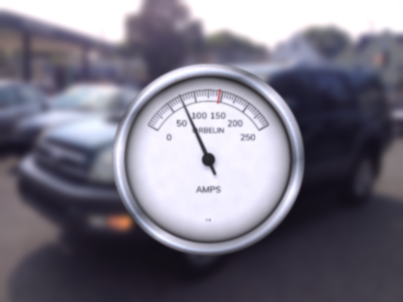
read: **75** A
